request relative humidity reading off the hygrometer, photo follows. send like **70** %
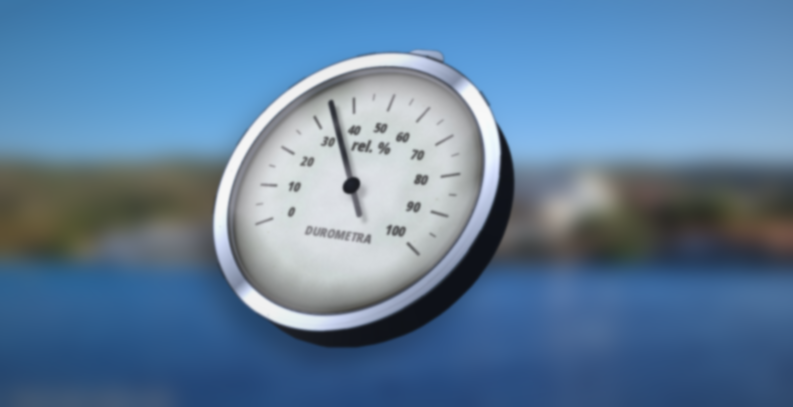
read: **35** %
